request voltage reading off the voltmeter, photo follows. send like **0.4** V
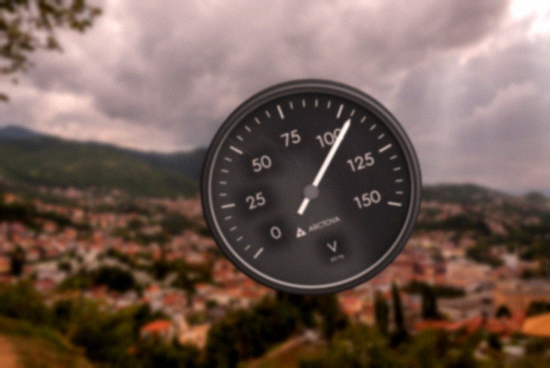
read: **105** V
